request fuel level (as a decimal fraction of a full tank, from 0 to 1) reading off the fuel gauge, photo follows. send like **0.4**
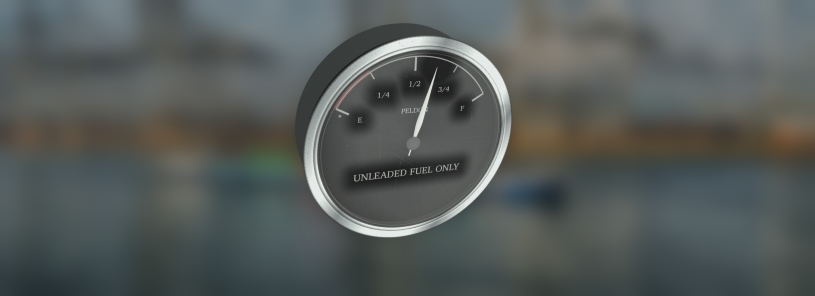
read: **0.625**
